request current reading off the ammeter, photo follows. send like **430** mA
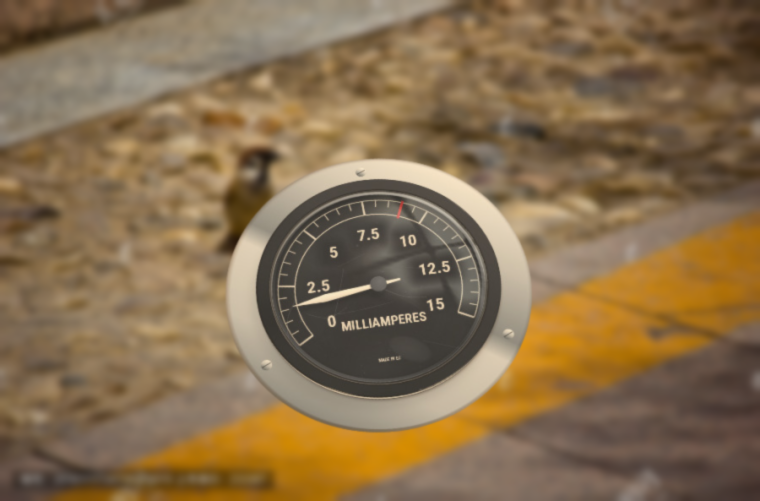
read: **1.5** mA
